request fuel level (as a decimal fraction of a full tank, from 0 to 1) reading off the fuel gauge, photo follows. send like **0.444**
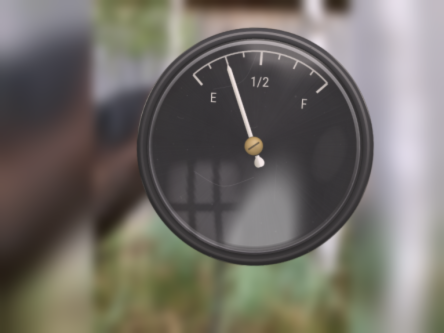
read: **0.25**
